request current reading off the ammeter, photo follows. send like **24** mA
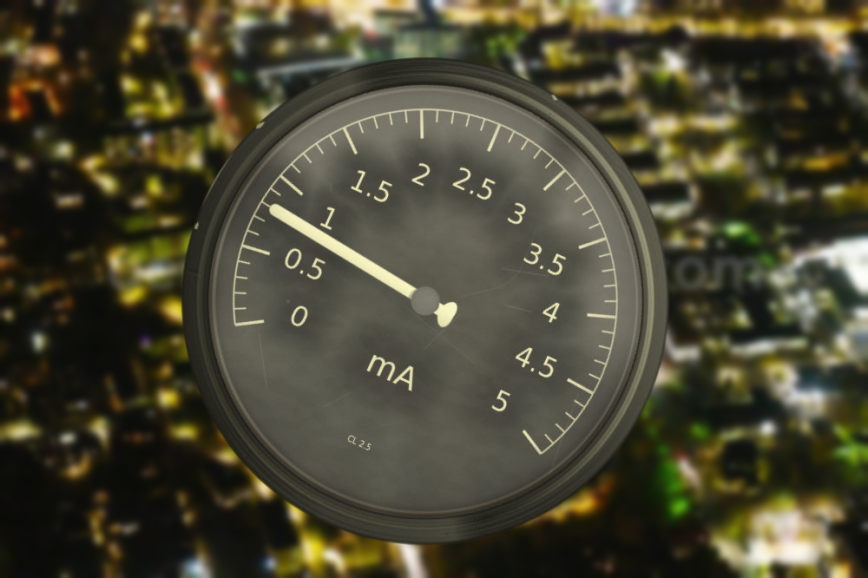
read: **0.8** mA
